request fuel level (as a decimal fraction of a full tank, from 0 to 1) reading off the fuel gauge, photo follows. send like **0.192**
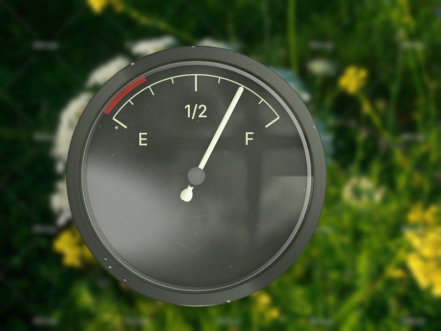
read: **0.75**
